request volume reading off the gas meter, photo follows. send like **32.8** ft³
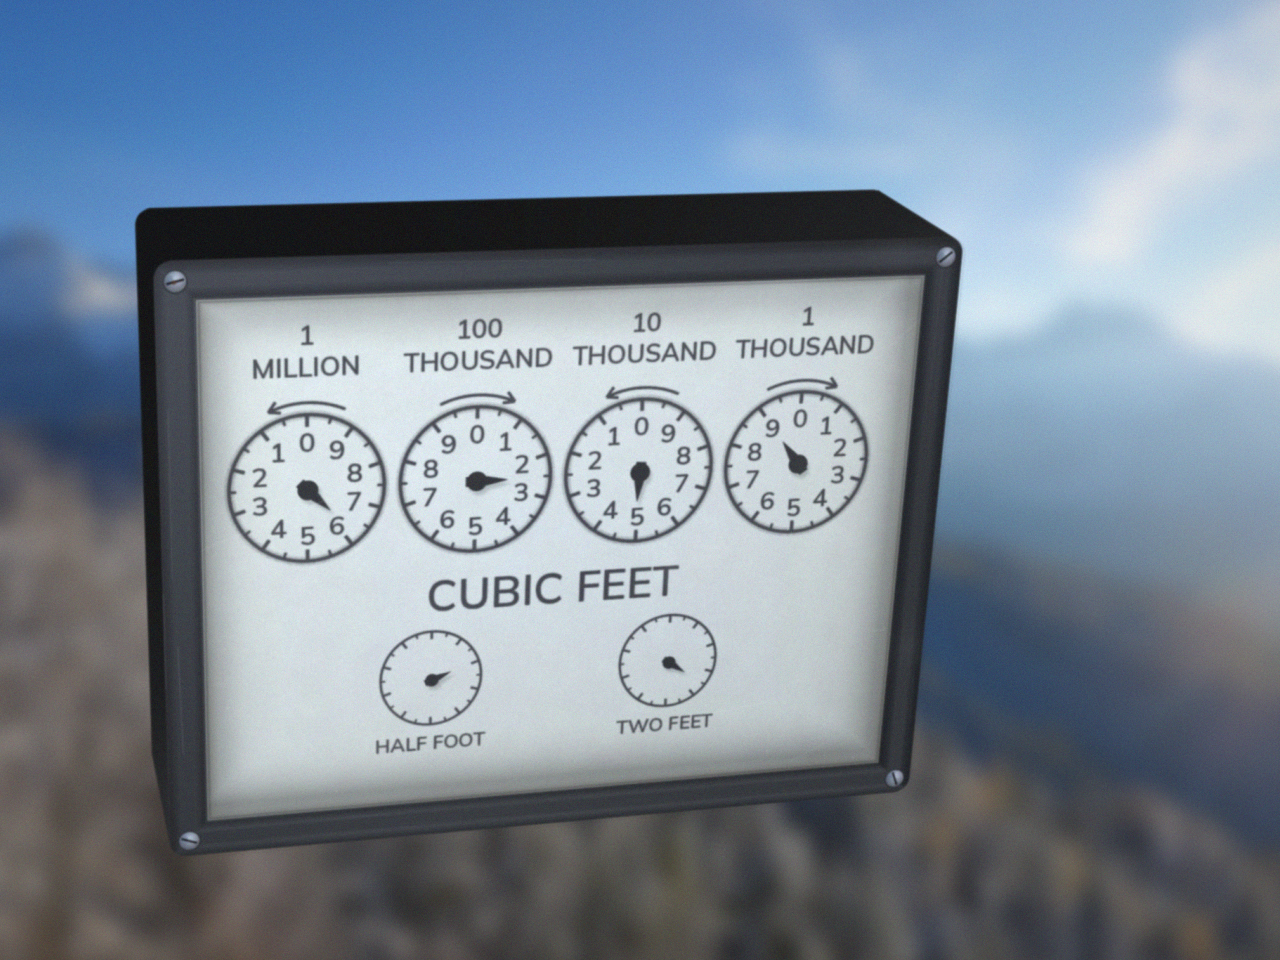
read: **624900** ft³
